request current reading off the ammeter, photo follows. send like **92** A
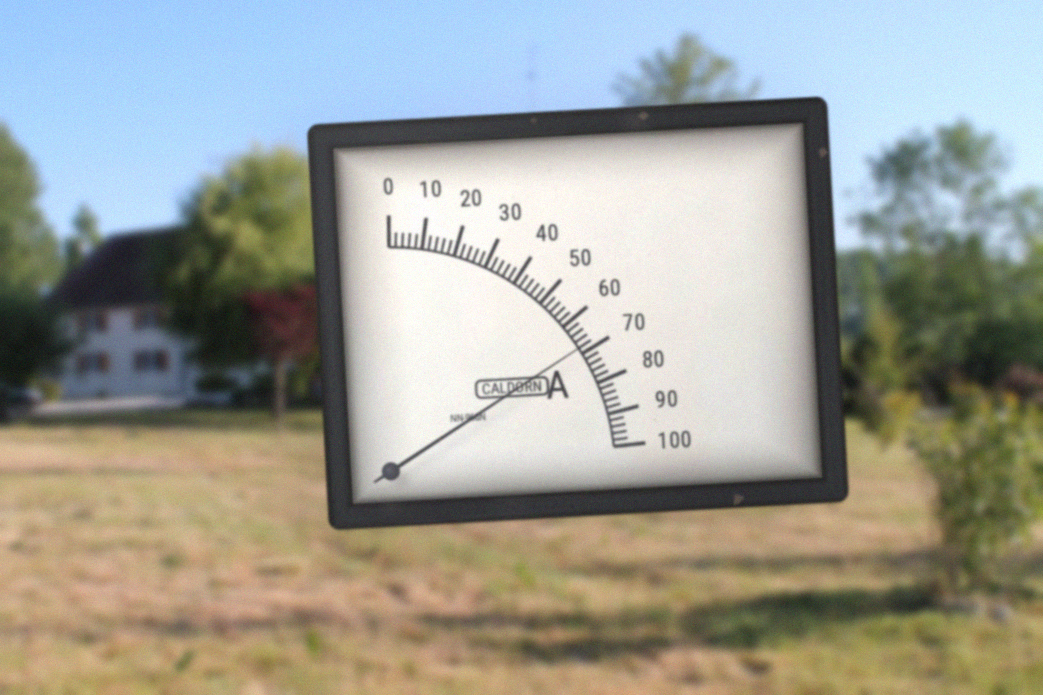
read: **68** A
